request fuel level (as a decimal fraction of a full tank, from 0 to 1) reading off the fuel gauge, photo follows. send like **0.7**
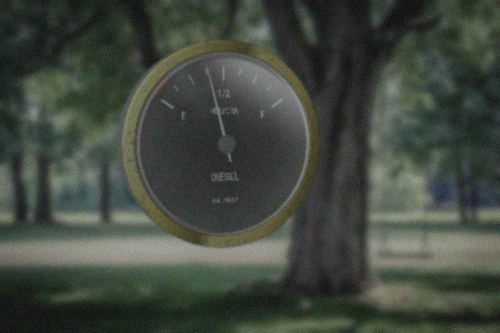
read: **0.375**
